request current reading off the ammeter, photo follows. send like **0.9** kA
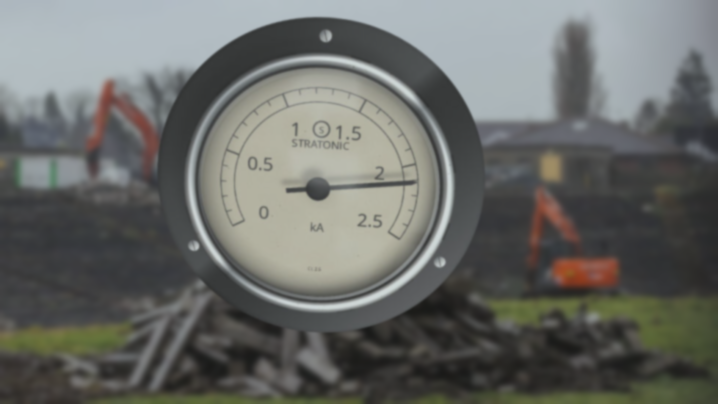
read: **2.1** kA
